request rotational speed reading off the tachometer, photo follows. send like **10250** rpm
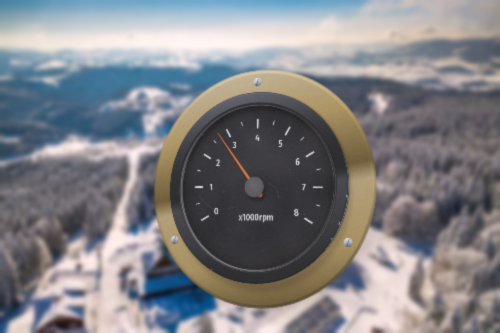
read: **2750** rpm
